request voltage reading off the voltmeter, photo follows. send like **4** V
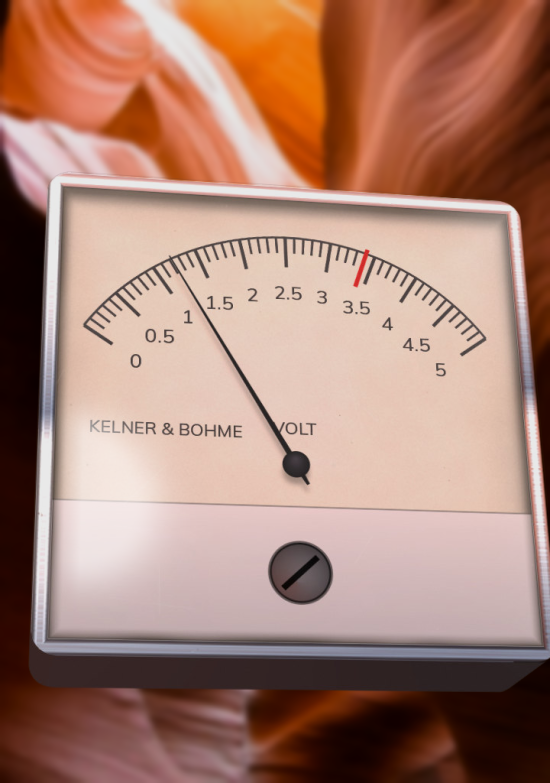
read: **1.2** V
